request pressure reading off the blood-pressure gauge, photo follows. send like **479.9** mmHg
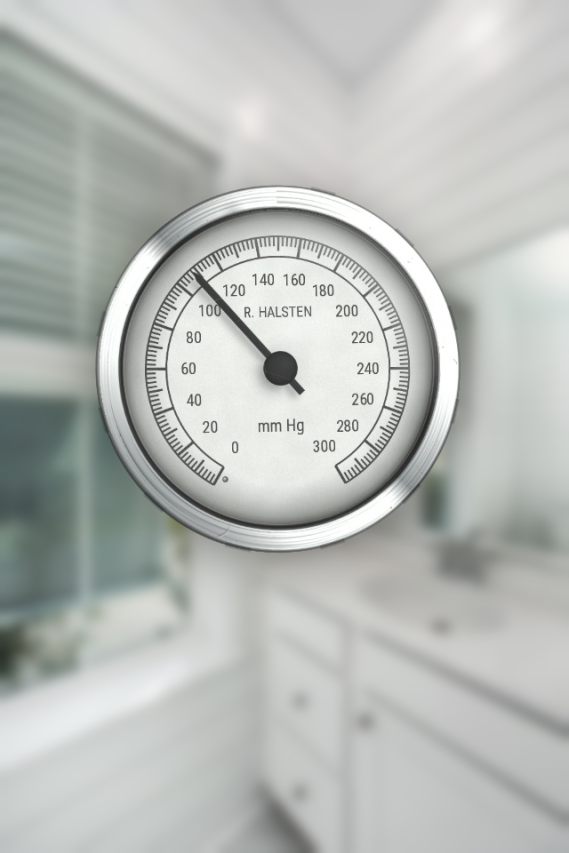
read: **108** mmHg
